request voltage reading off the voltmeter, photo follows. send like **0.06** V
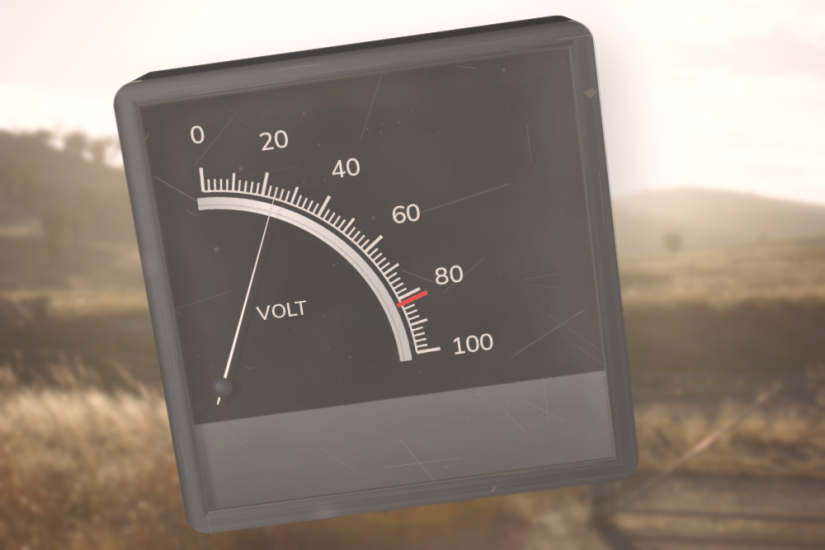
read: **24** V
